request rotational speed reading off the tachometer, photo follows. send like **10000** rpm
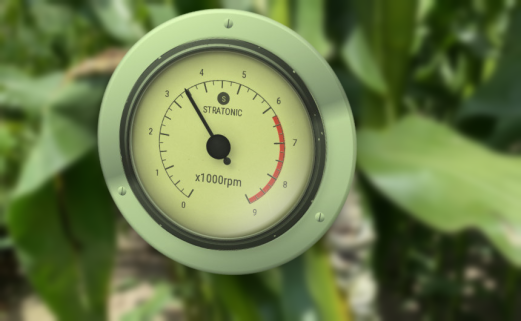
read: **3500** rpm
